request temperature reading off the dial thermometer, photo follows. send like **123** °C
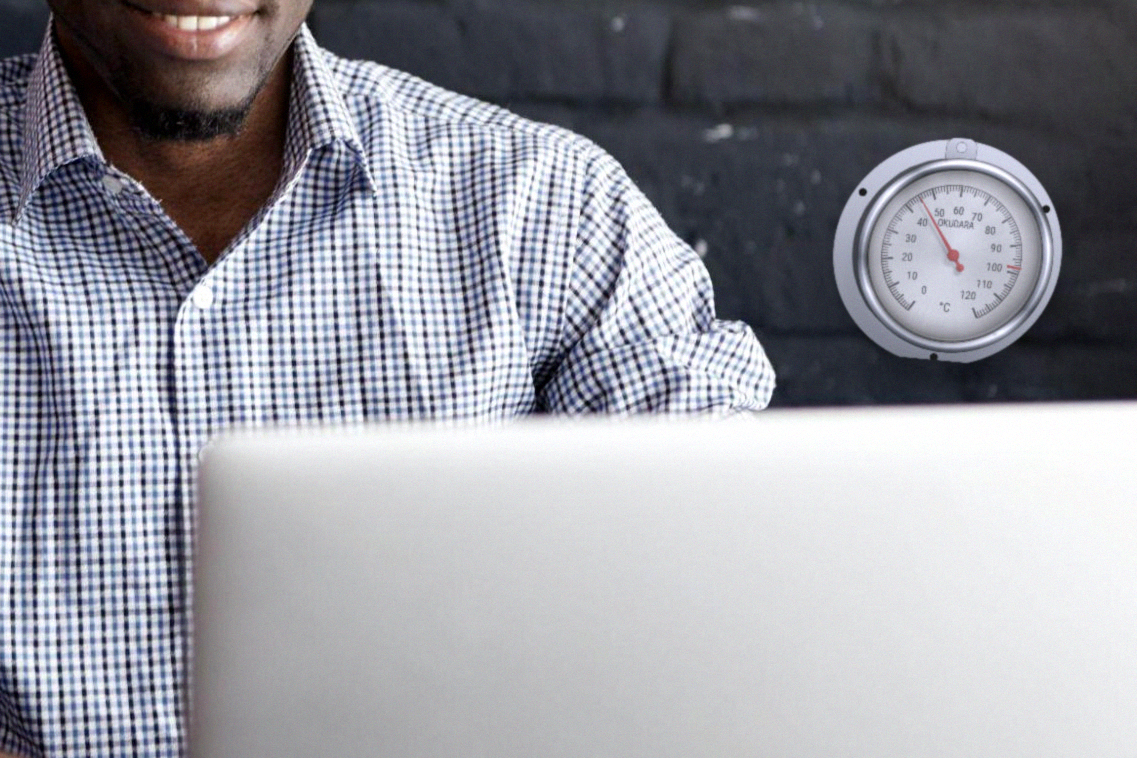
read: **45** °C
